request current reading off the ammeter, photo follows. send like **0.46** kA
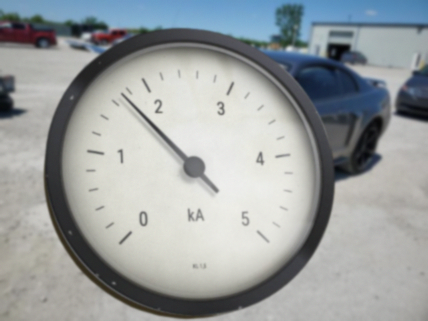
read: **1.7** kA
